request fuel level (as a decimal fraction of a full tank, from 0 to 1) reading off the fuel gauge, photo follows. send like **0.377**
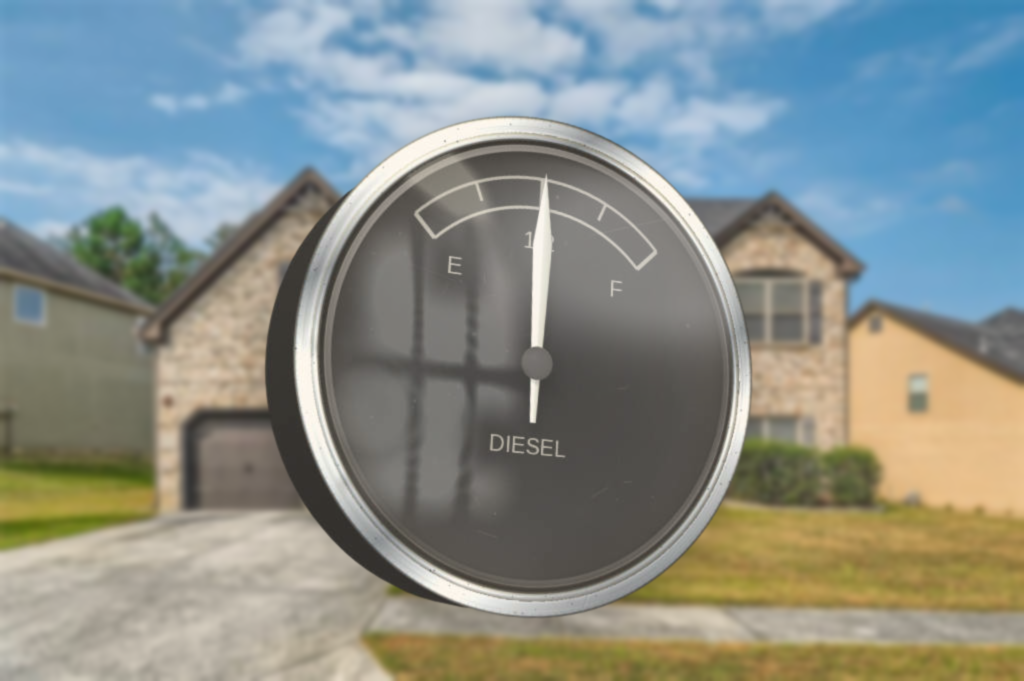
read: **0.5**
